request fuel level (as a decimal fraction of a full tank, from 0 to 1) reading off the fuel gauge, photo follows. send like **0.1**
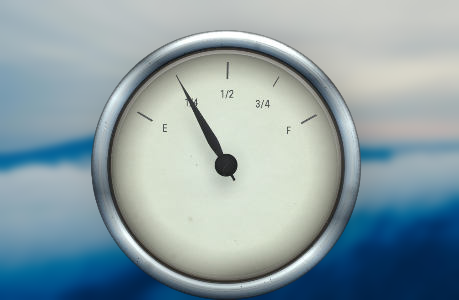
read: **0.25**
